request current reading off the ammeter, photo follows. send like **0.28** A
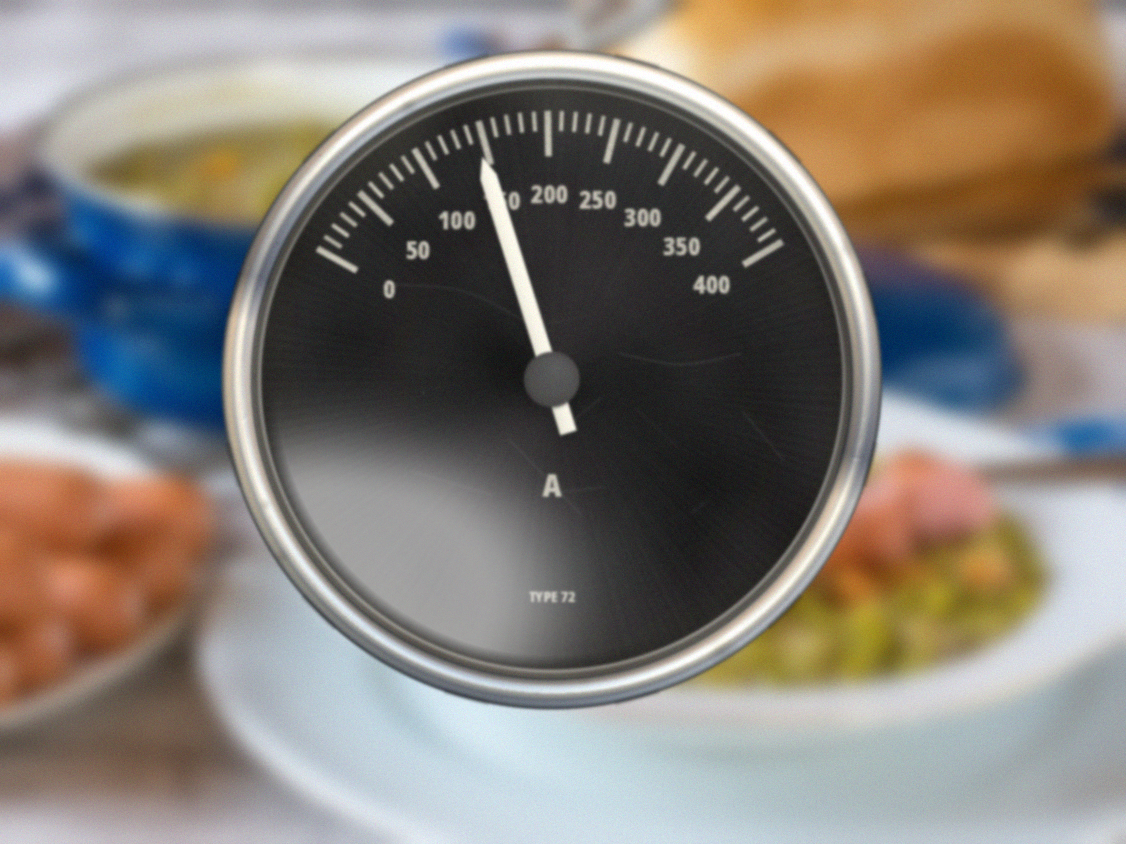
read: **145** A
